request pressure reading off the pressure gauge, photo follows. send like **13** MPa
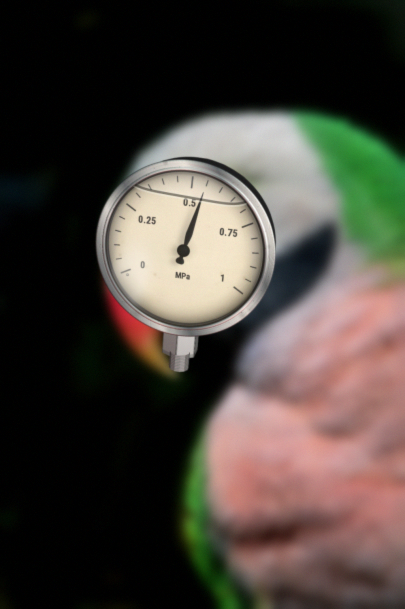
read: **0.55** MPa
